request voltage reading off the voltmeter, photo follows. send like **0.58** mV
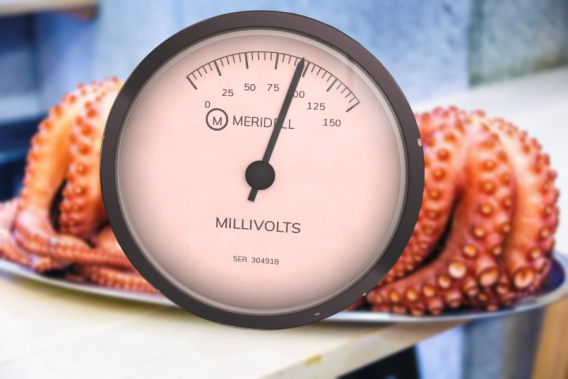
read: **95** mV
